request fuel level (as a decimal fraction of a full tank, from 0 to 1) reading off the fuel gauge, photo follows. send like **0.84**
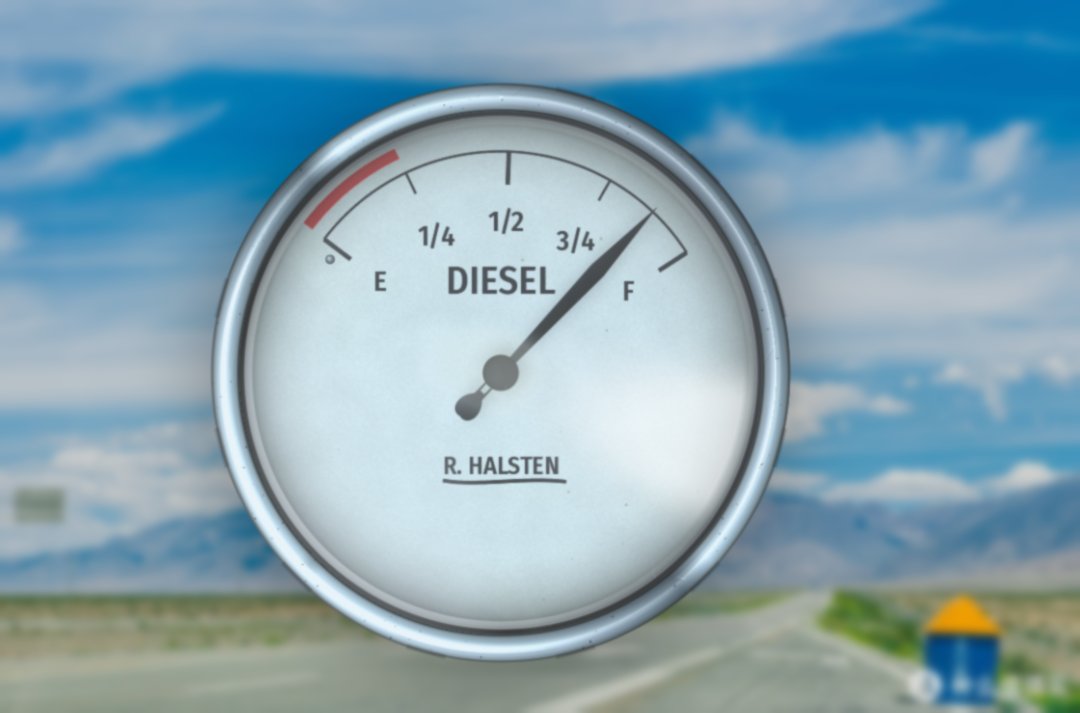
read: **0.875**
